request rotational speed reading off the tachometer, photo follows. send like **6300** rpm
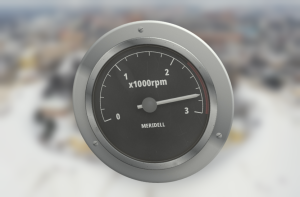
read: **2700** rpm
